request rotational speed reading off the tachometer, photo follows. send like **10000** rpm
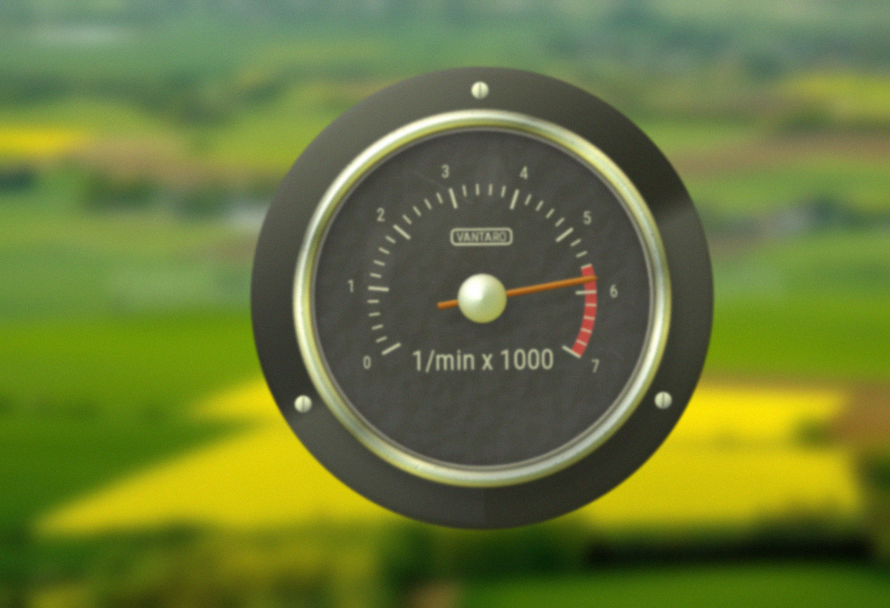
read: **5800** rpm
